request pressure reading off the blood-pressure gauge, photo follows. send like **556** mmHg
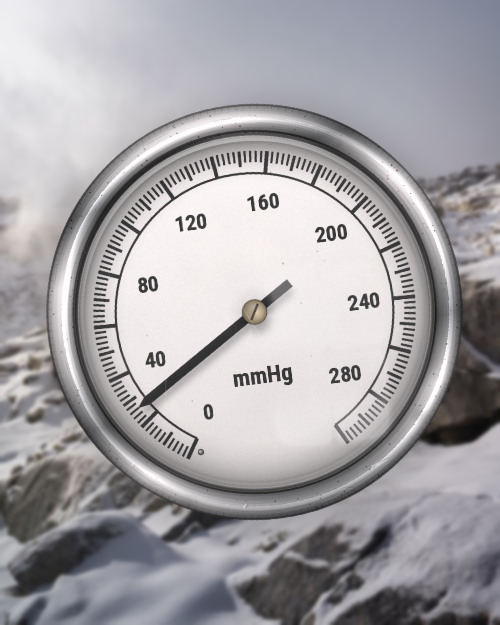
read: **26** mmHg
